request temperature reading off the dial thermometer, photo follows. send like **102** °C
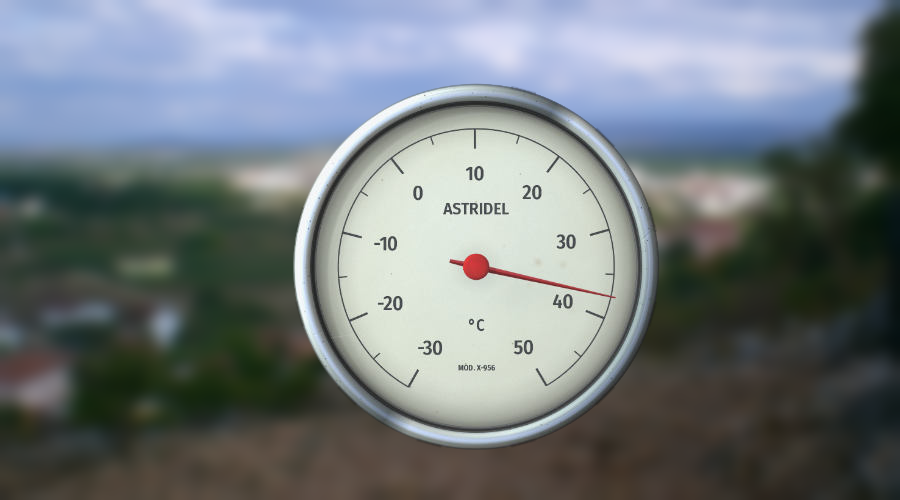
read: **37.5** °C
